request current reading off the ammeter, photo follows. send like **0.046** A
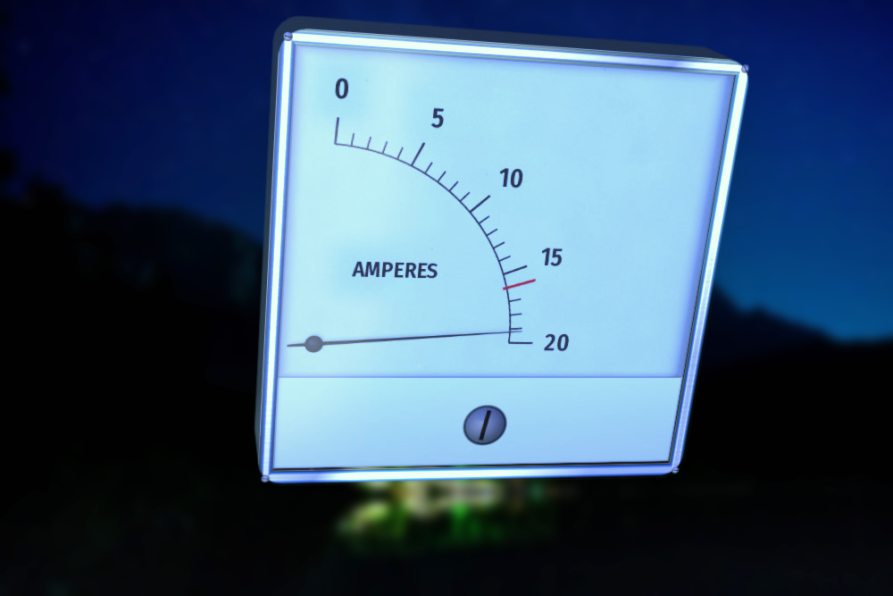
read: **19** A
